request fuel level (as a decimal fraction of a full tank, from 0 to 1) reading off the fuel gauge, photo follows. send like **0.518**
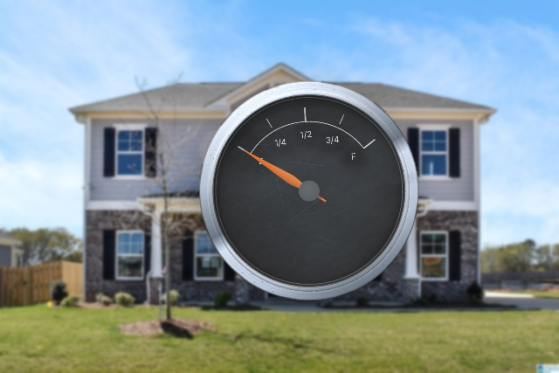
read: **0**
